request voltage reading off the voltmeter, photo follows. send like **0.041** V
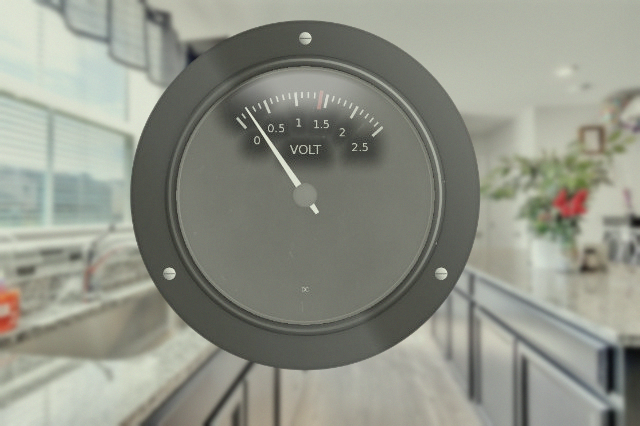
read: **0.2** V
